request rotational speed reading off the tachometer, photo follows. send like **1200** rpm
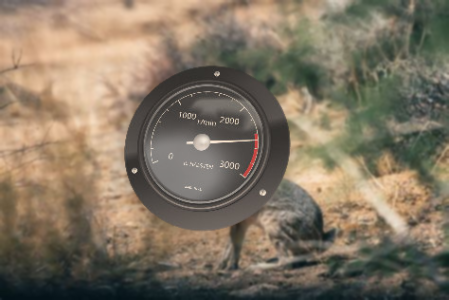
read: **2500** rpm
